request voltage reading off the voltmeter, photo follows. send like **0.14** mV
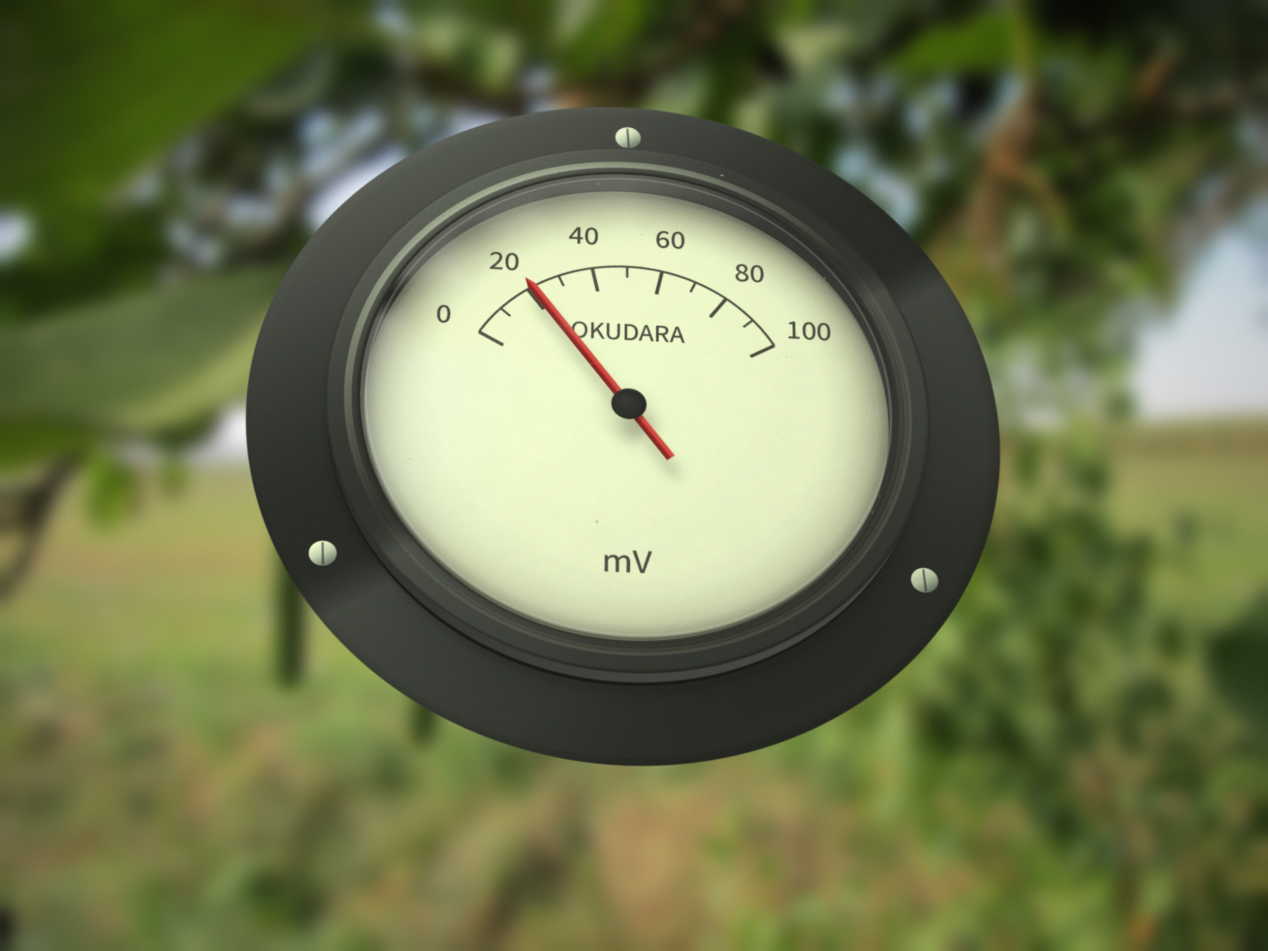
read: **20** mV
